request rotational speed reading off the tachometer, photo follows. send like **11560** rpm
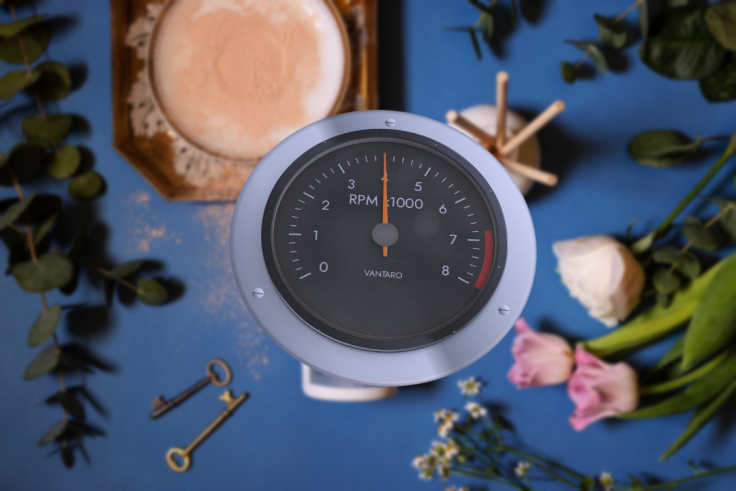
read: **4000** rpm
